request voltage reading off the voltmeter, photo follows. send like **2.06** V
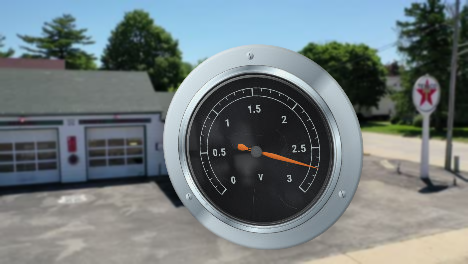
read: **2.7** V
